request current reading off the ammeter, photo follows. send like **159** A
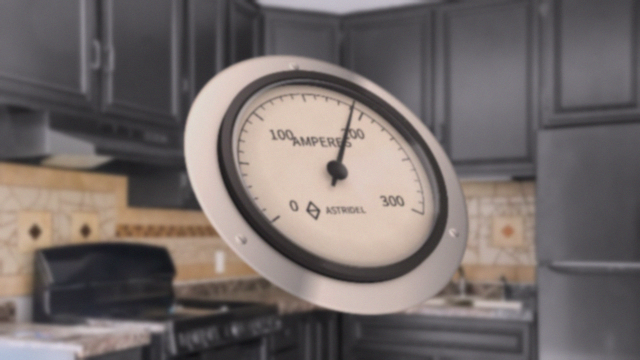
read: **190** A
